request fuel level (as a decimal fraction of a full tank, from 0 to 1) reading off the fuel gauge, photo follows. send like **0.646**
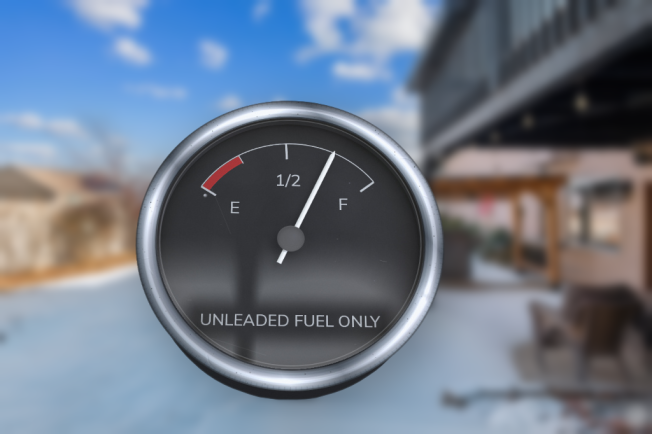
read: **0.75**
